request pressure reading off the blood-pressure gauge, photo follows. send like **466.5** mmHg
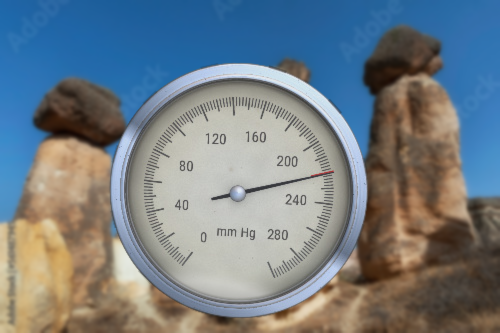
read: **220** mmHg
